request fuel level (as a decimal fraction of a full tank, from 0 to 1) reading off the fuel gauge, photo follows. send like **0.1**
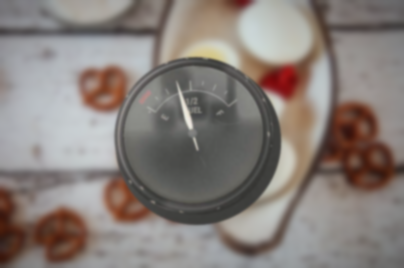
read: **0.375**
